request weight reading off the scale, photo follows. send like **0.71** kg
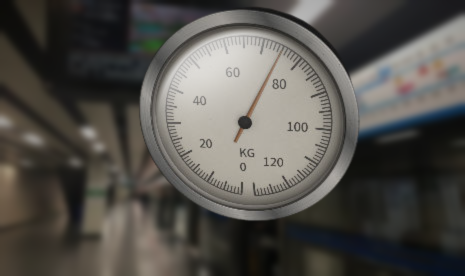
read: **75** kg
